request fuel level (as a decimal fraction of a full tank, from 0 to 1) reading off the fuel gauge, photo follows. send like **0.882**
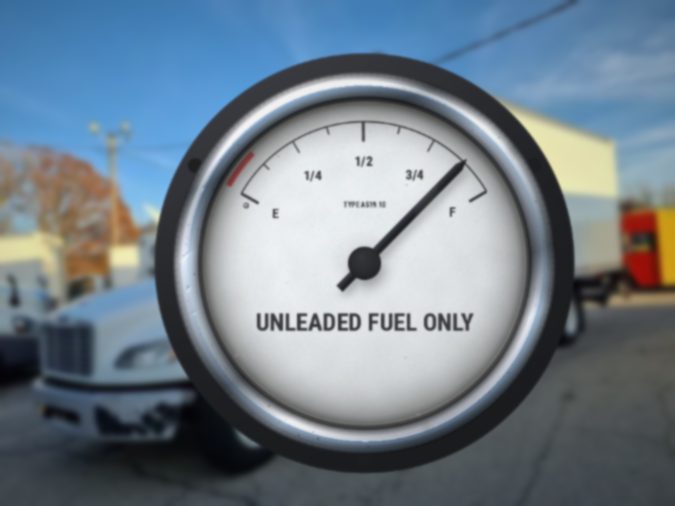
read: **0.875**
